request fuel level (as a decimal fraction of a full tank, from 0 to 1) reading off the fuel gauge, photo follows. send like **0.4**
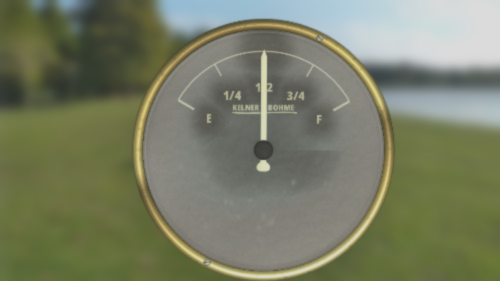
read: **0.5**
